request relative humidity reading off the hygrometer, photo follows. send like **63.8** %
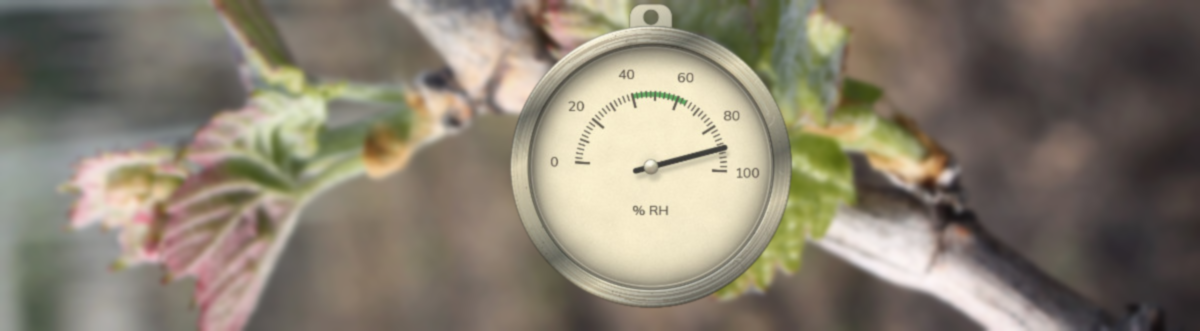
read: **90** %
